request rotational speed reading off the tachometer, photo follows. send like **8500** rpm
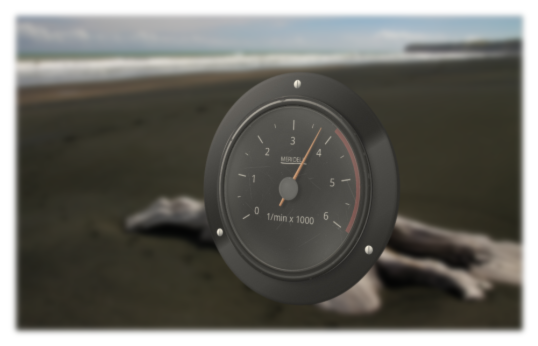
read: **3750** rpm
